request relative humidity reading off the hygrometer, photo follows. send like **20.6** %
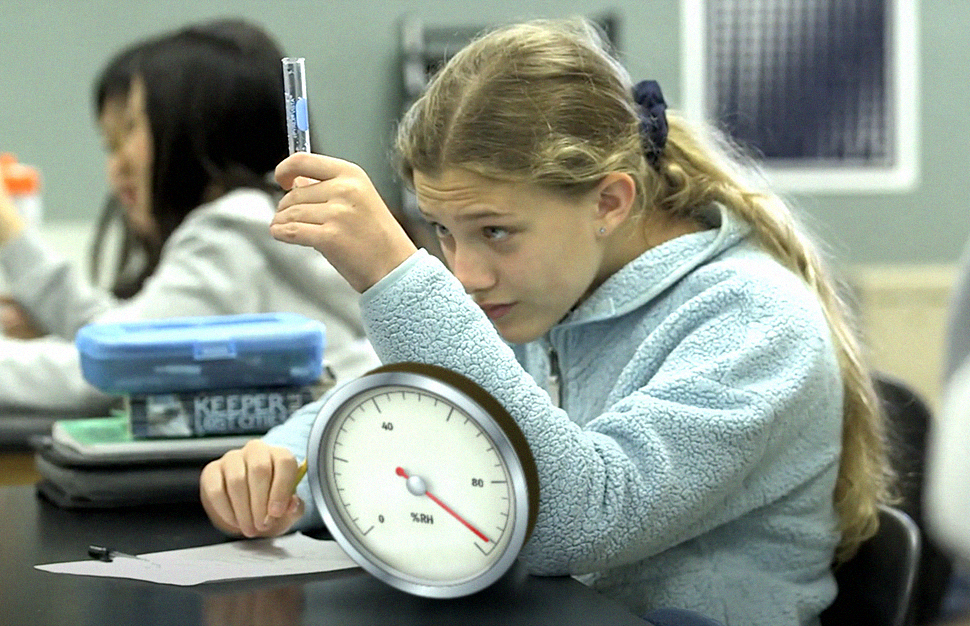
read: **96** %
